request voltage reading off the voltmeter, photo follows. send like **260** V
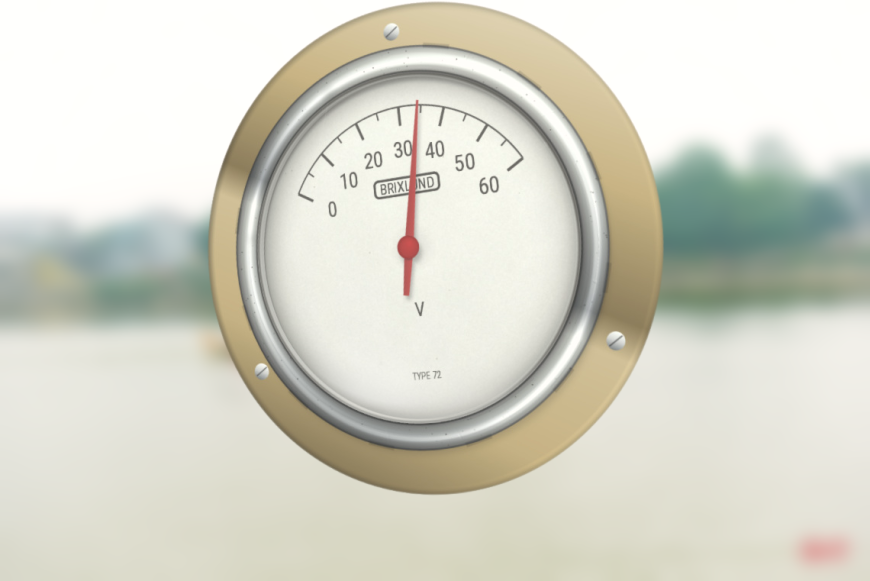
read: **35** V
